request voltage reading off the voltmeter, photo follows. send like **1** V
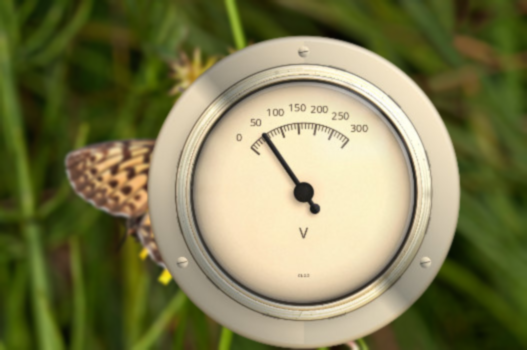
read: **50** V
